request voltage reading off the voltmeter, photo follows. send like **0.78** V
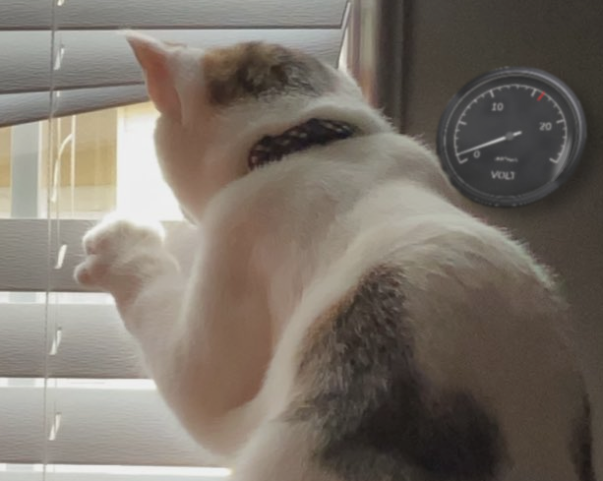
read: **1** V
